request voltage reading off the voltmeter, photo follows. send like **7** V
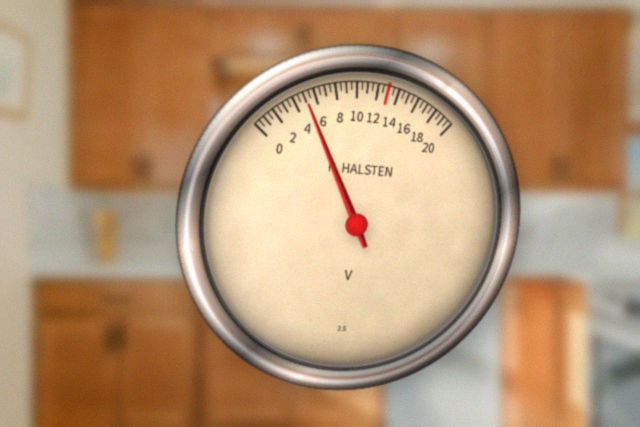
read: **5** V
